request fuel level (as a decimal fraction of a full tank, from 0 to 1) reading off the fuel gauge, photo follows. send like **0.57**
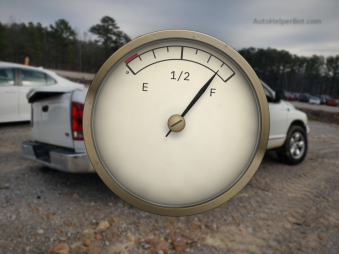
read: **0.875**
